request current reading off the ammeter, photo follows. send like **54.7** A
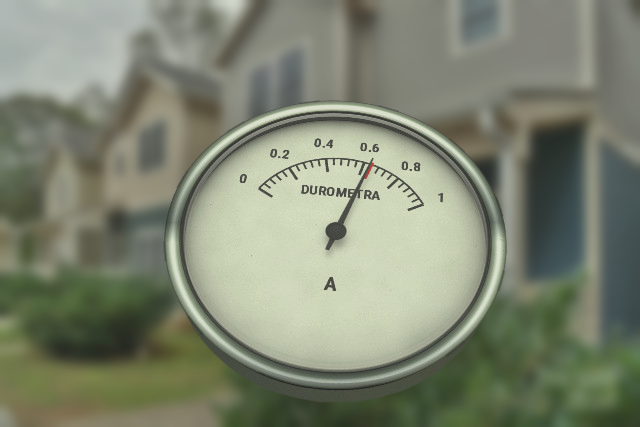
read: **0.64** A
